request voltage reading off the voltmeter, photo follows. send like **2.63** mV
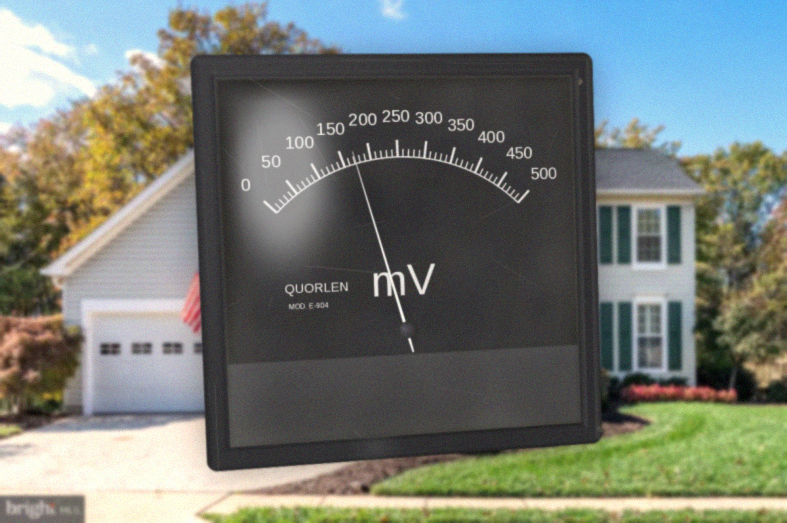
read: **170** mV
